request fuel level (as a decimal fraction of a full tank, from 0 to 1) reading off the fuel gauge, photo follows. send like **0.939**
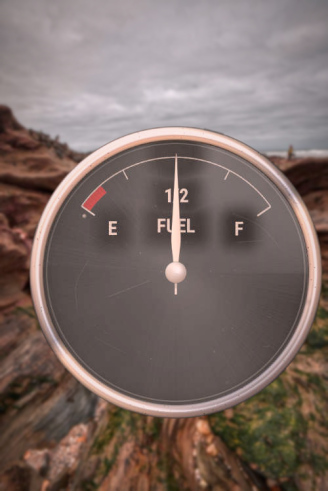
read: **0.5**
